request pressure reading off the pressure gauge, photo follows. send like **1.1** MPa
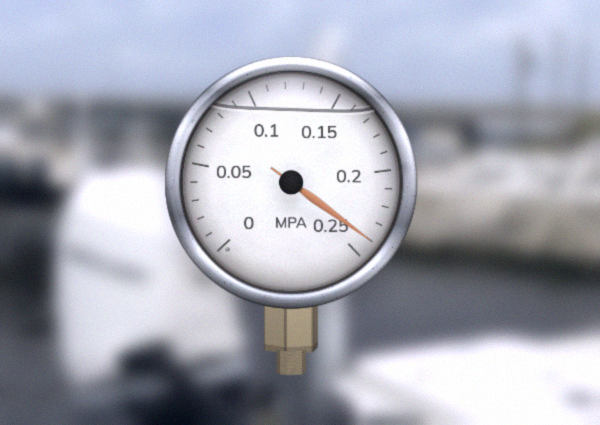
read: **0.24** MPa
